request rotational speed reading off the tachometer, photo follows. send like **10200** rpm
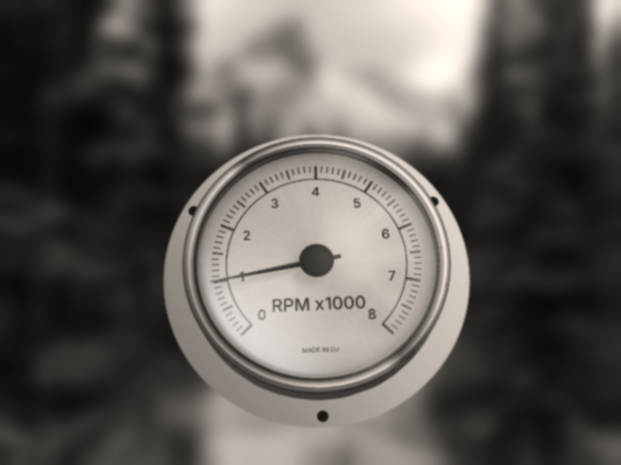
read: **1000** rpm
